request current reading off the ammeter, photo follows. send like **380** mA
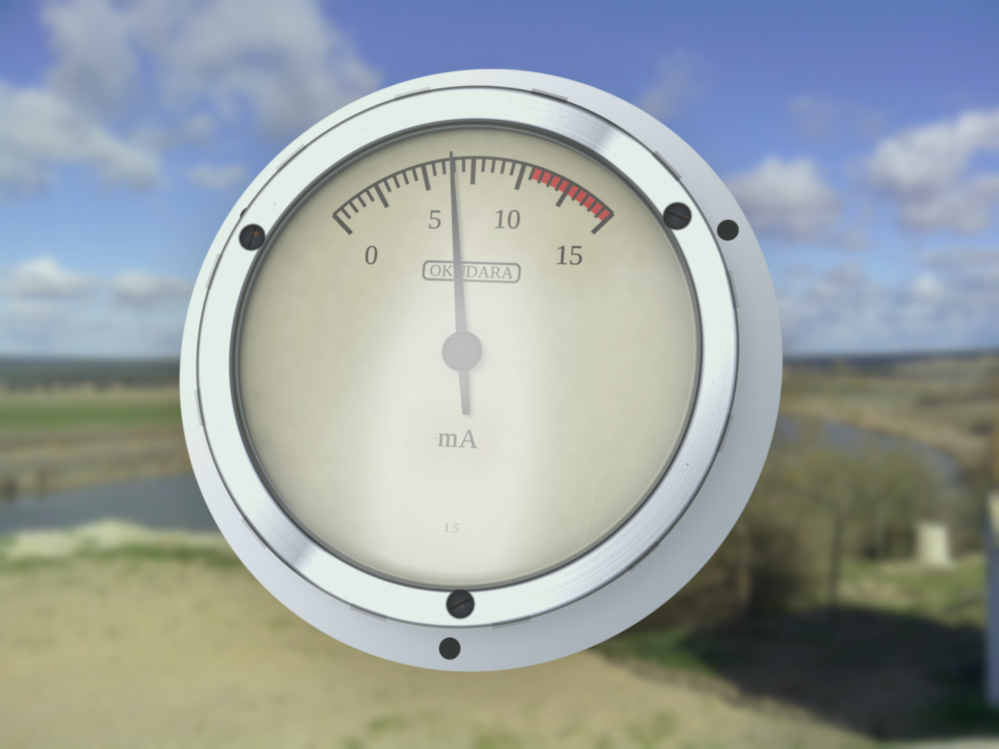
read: **6.5** mA
